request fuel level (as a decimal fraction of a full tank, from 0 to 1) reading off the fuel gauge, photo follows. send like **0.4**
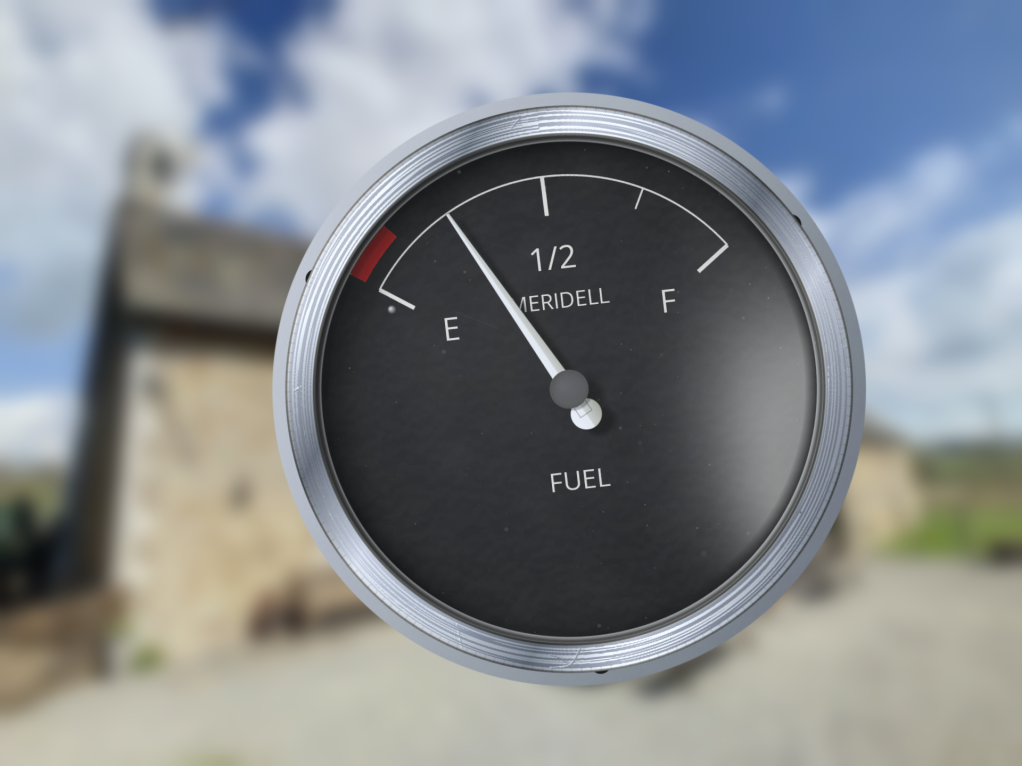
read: **0.25**
